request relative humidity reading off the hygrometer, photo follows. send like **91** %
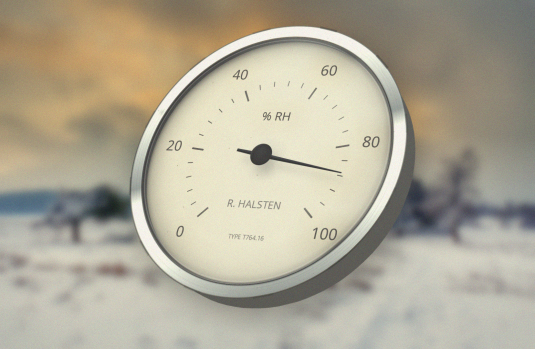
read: **88** %
